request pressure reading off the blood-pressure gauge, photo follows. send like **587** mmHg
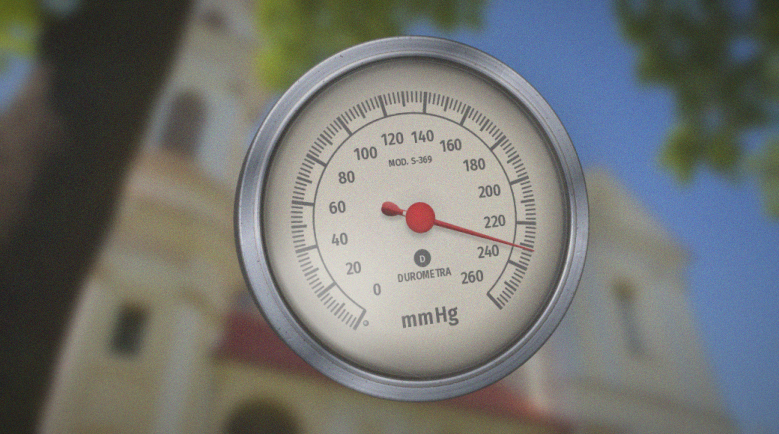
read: **232** mmHg
